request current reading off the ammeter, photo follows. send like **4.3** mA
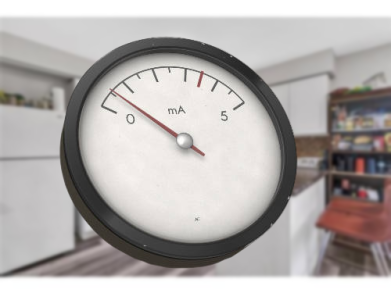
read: **0.5** mA
